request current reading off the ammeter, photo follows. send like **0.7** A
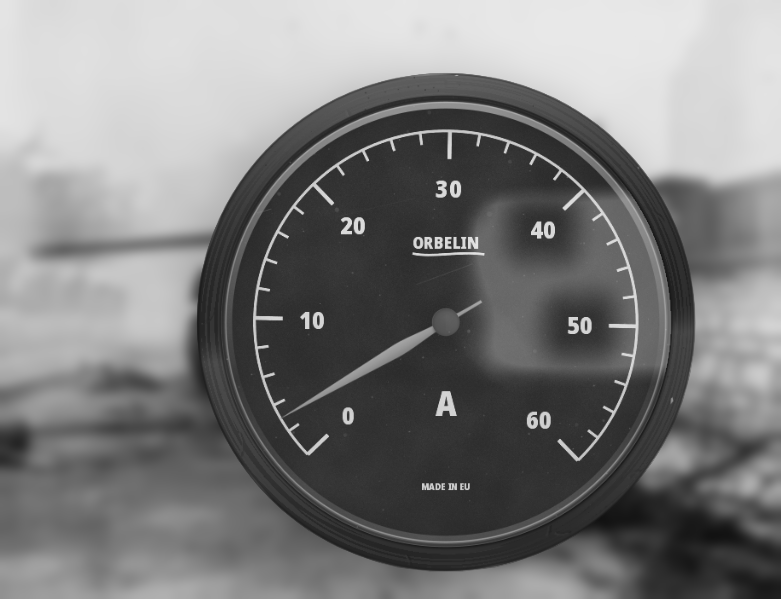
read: **3** A
